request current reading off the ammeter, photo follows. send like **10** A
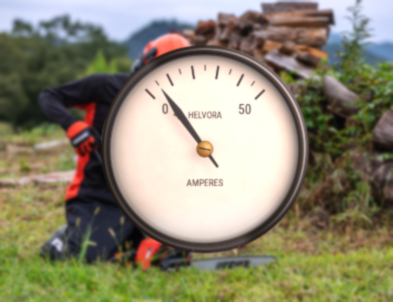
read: **5** A
